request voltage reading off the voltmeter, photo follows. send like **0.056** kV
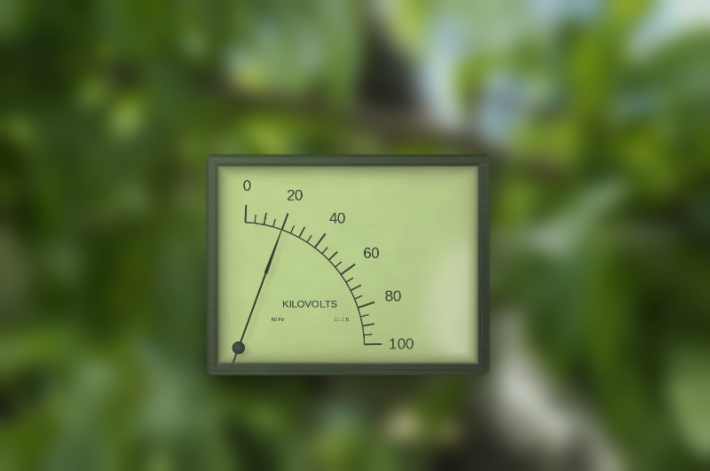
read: **20** kV
